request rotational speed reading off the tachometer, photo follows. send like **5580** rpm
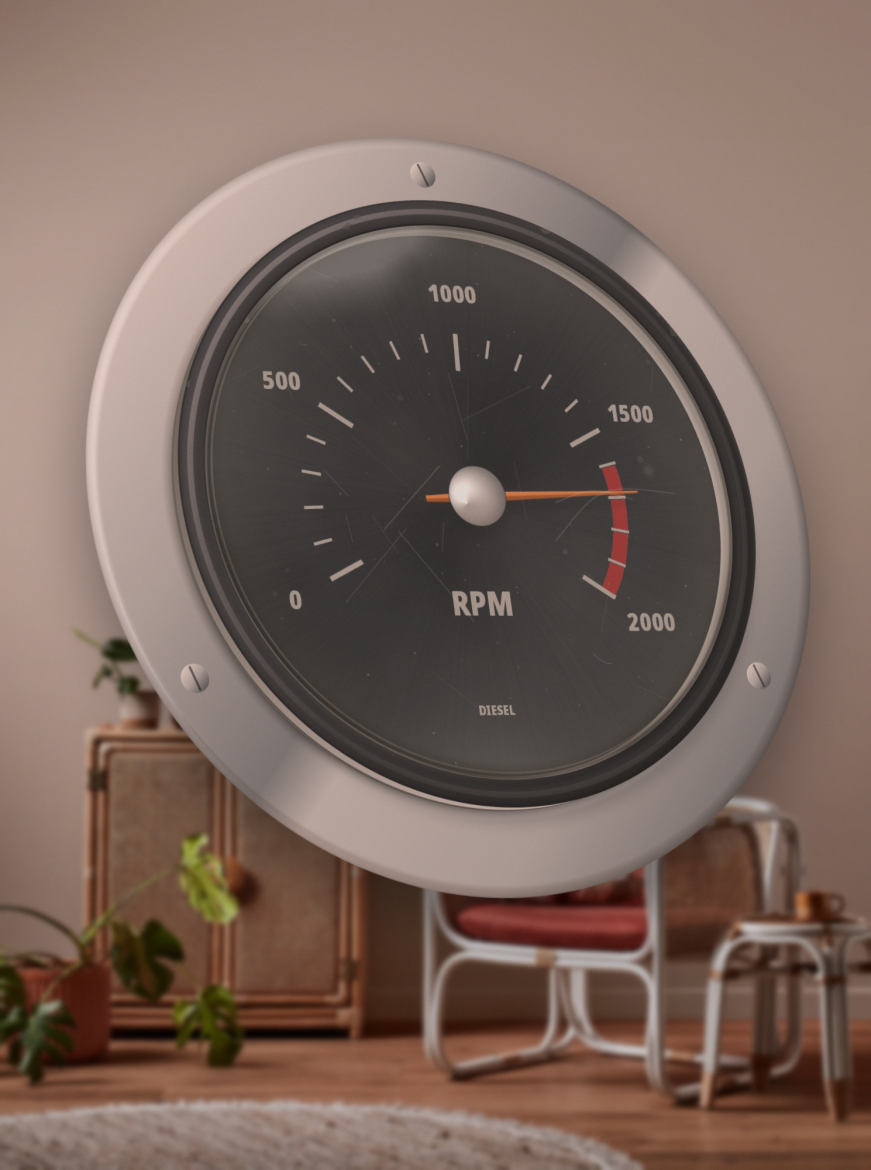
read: **1700** rpm
